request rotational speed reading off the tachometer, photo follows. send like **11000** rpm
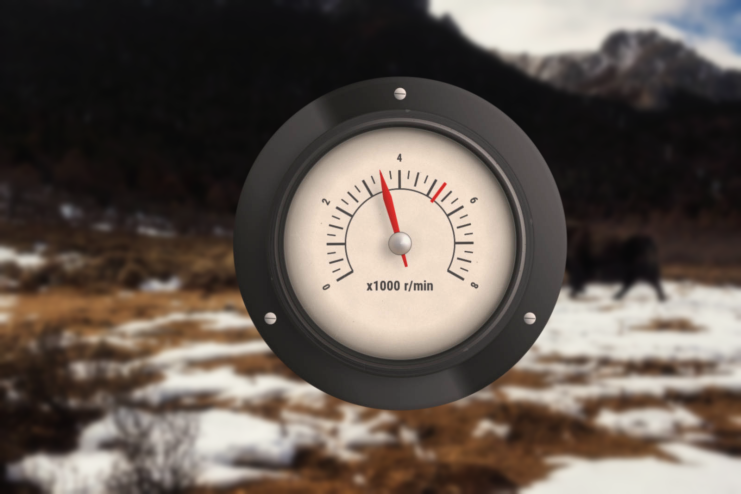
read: **3500** rpm
